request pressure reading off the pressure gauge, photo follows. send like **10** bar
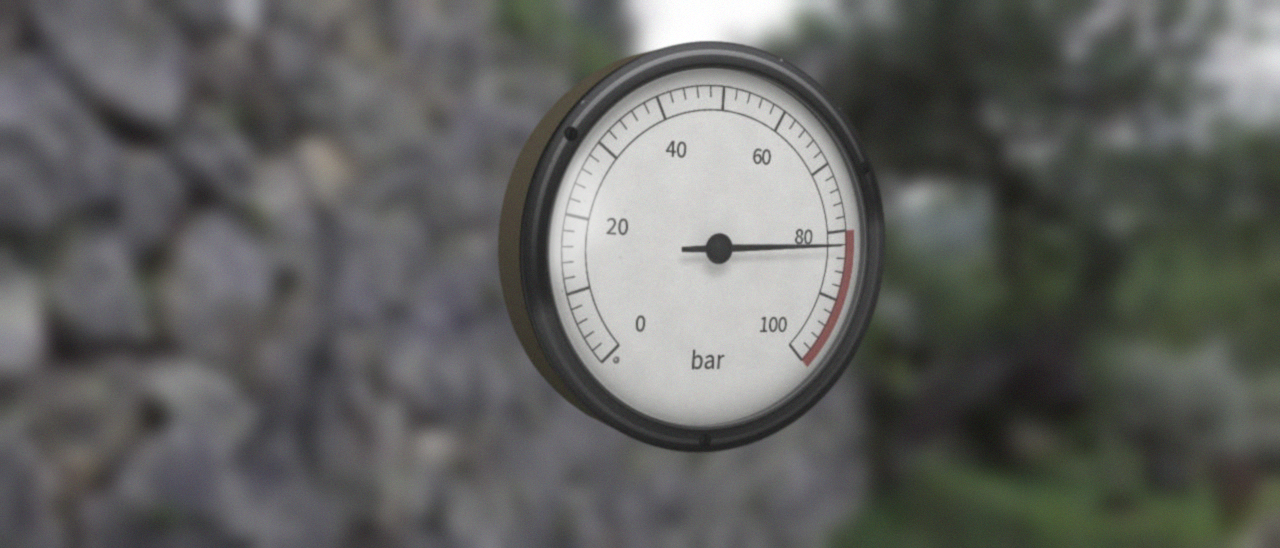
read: **82** bar
